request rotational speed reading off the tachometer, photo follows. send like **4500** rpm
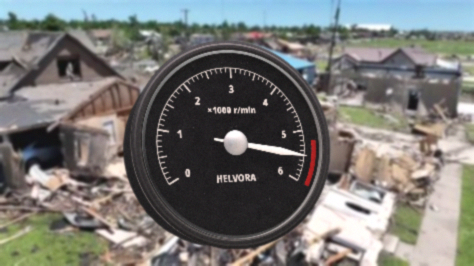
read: **5500** rpm
